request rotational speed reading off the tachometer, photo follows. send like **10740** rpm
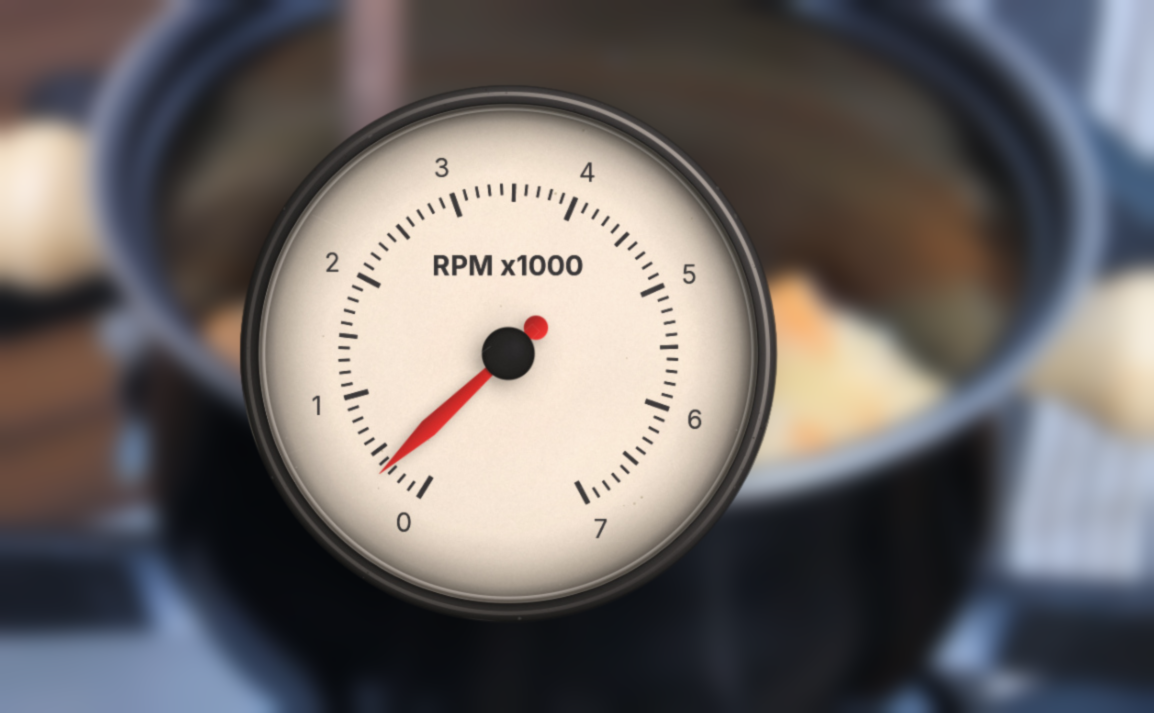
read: **350** rpm
